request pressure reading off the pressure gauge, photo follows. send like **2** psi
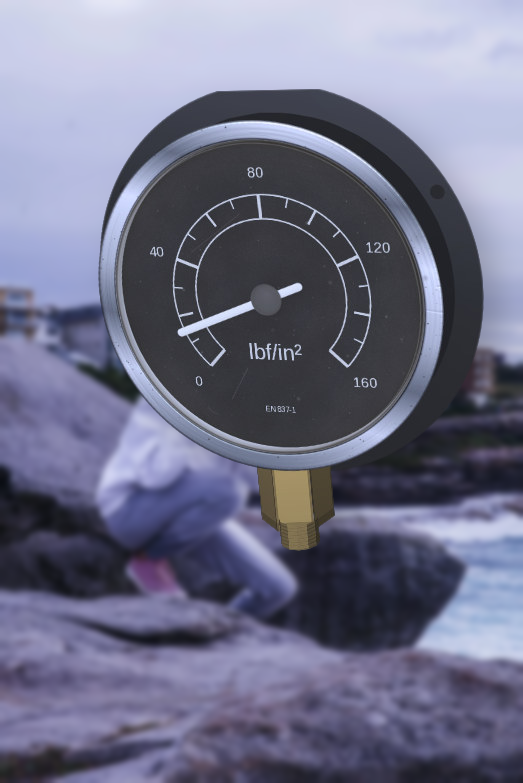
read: **15** psi
